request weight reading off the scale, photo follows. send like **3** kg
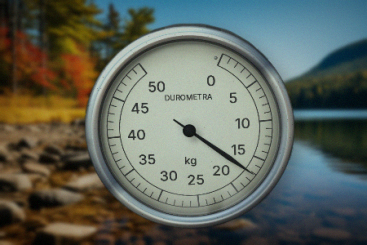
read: **17** kg
